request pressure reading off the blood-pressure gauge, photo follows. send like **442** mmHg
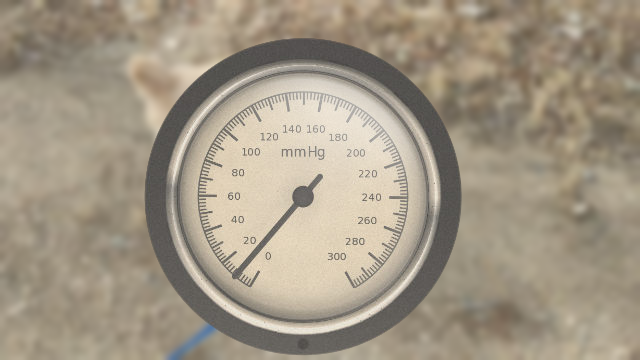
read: **10** mmHg
